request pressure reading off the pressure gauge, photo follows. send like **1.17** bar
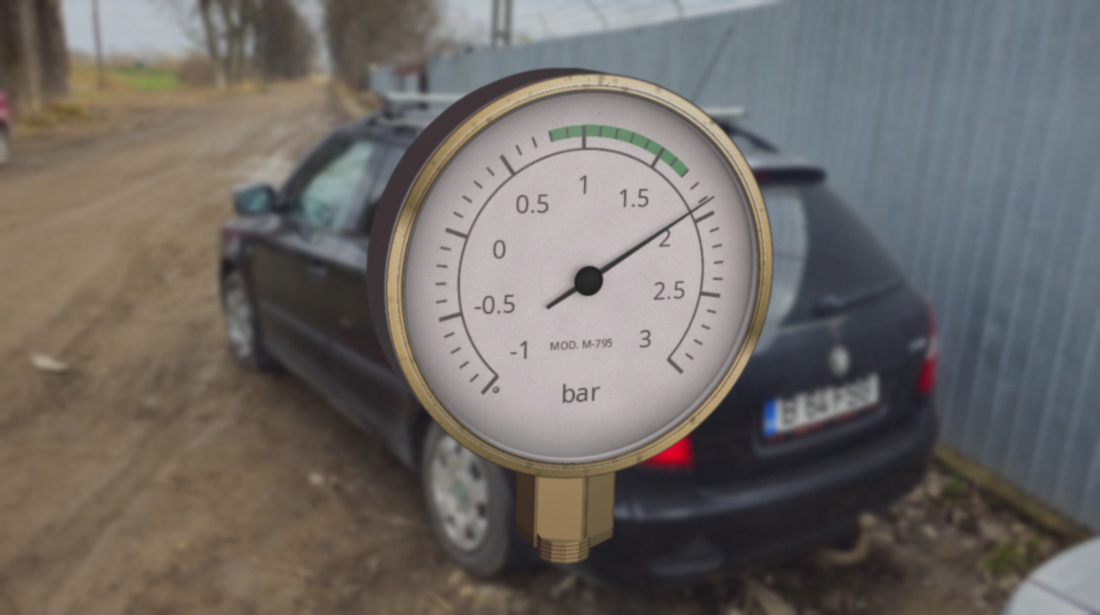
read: **1.9** bar
